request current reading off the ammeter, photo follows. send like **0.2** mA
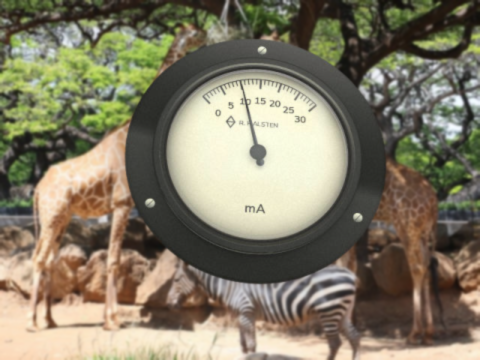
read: **10** mA
